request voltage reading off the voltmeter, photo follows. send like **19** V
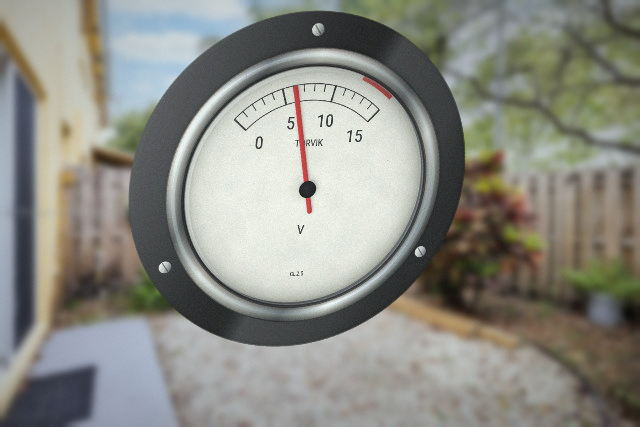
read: **6** V
